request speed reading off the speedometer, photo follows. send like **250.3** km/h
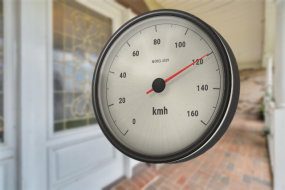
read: **120** km/h
